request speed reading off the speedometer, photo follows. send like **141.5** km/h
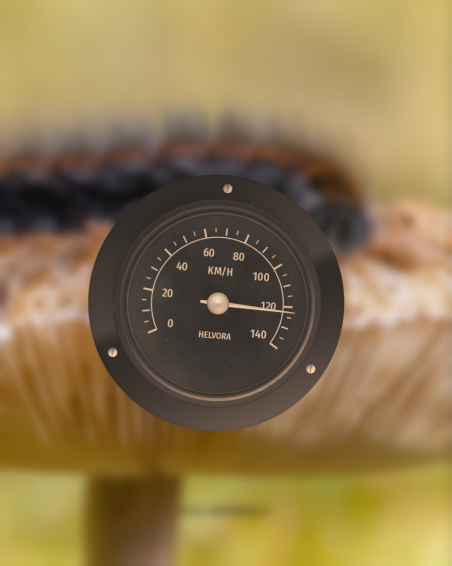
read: **122.5** km/h
